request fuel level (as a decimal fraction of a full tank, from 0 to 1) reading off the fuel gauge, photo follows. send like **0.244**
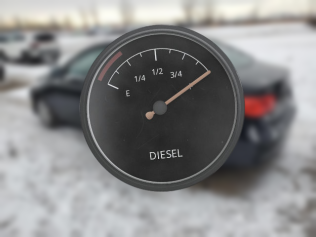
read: **1**
